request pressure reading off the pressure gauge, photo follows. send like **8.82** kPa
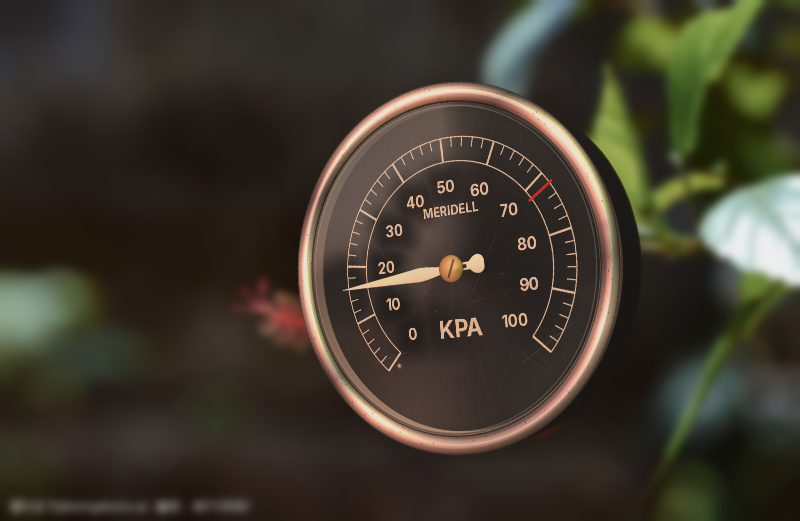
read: **16** kPa
